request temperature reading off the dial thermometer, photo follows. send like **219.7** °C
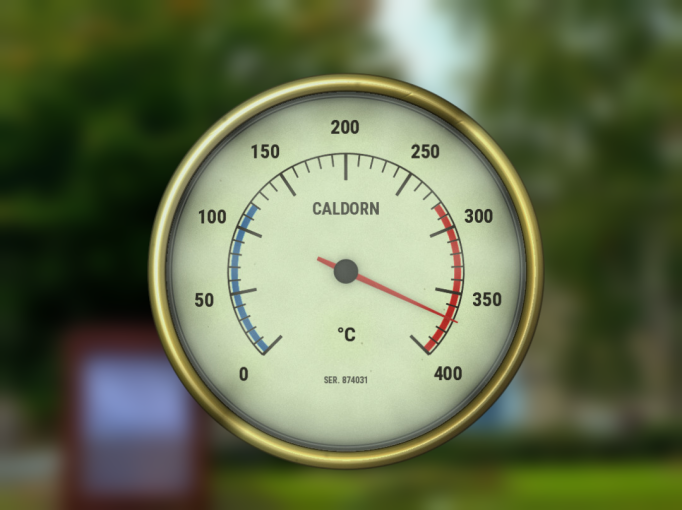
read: **370** °C
